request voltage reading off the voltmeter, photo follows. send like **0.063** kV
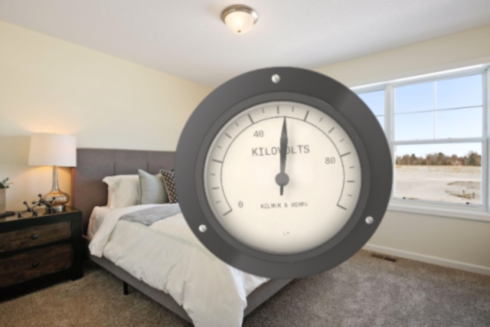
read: **52.5** kV
